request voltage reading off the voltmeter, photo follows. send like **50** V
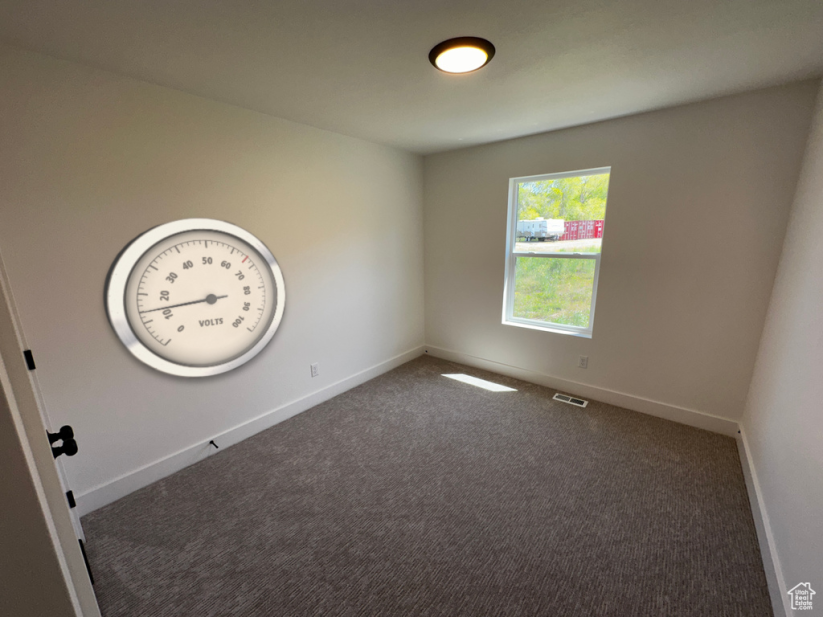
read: **14** V
